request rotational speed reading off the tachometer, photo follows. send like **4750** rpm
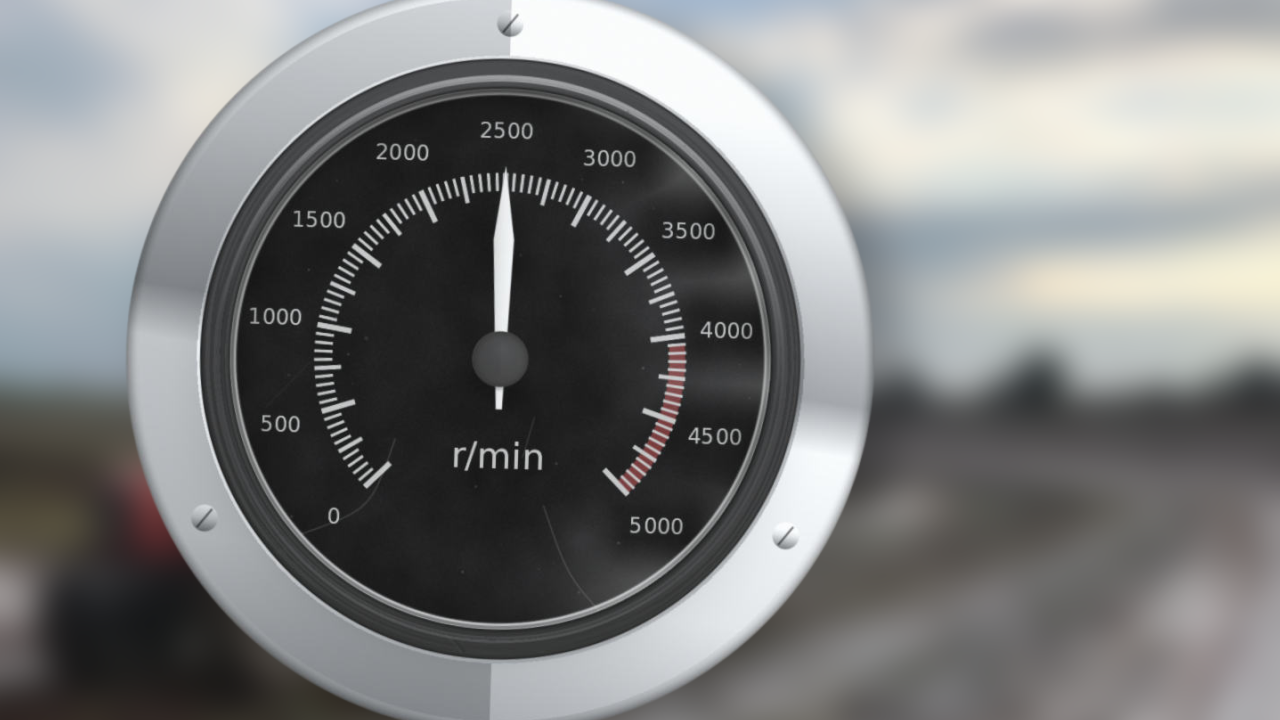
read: **2500** rpm
